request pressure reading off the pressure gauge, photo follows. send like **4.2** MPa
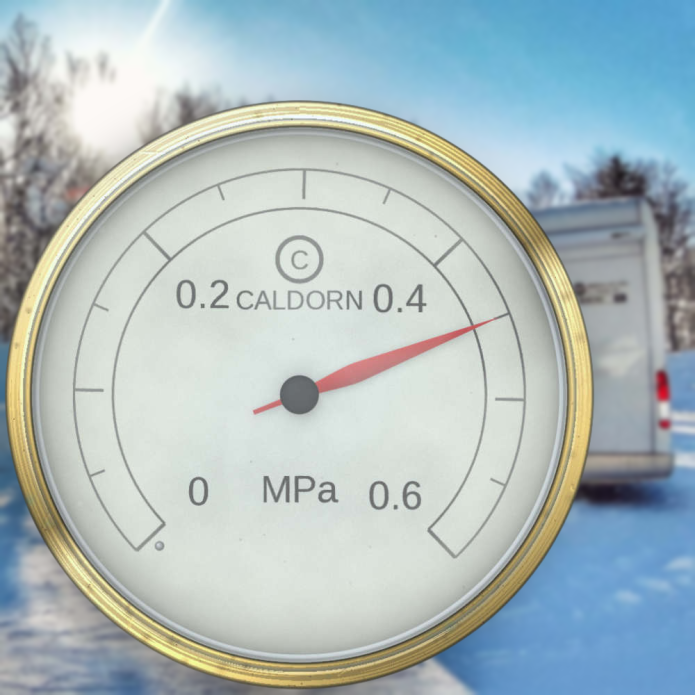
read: **0.45** MPa
